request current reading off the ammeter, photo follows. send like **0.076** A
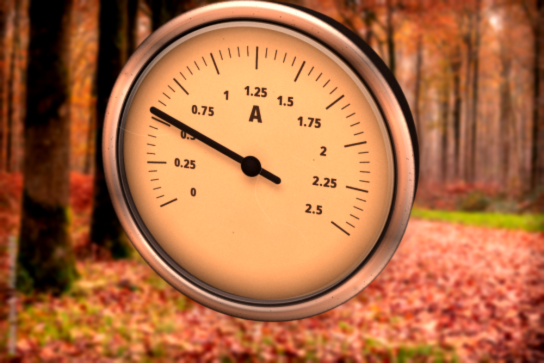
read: **0.55** A
